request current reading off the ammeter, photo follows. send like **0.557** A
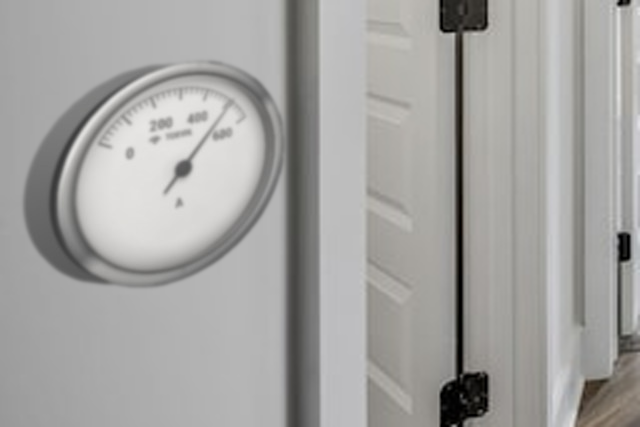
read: **500** A
